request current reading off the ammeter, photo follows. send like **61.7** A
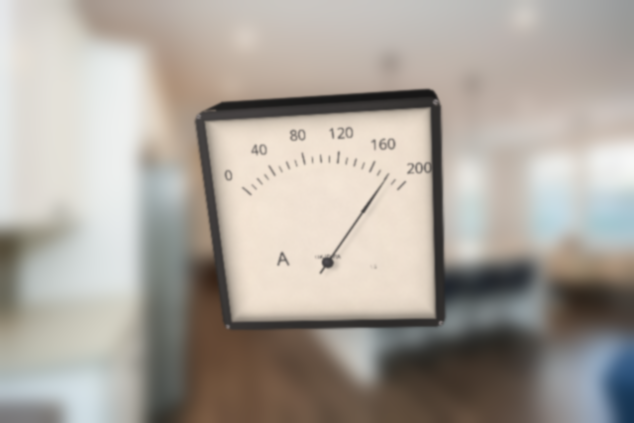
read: **180** A
